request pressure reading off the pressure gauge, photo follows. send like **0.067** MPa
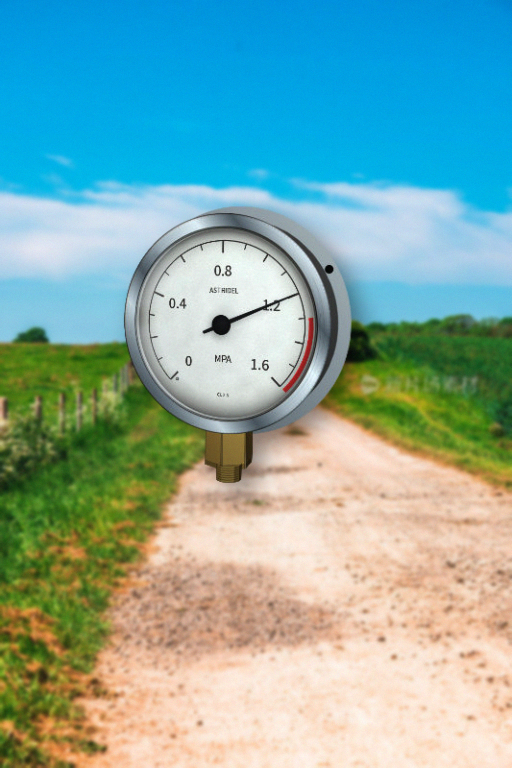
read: **1.2** MPa
